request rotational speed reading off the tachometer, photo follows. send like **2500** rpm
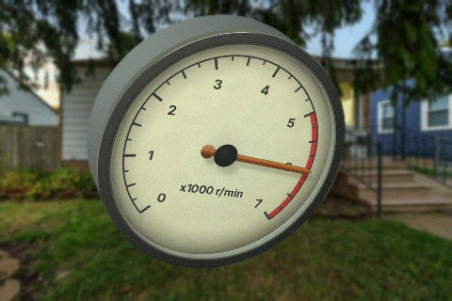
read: **6000** rpm
